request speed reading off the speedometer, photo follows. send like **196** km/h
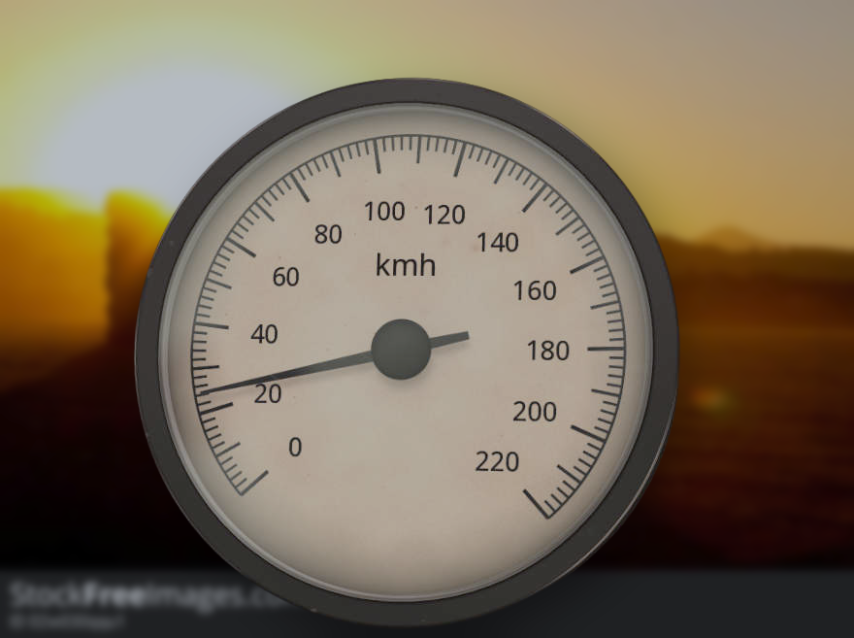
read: **24** km/h
